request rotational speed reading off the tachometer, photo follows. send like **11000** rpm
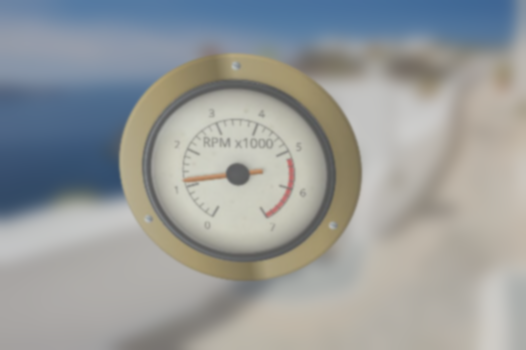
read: **1200** rpm
